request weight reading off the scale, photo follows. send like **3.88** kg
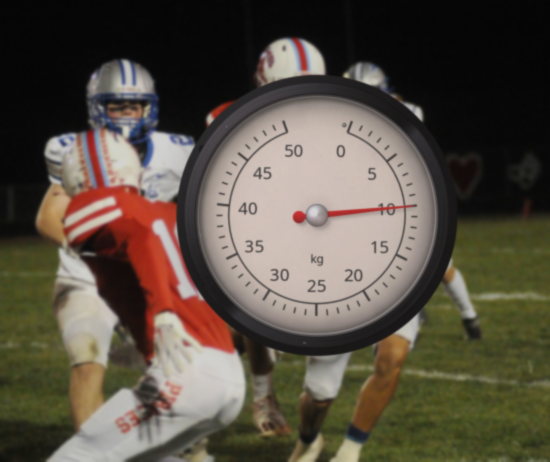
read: **10** kg
